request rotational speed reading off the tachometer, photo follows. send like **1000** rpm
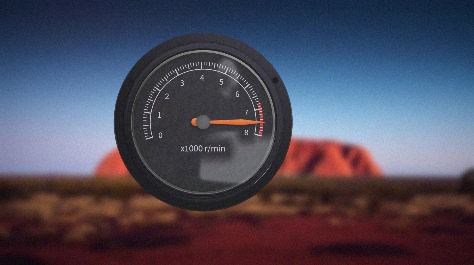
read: **7500** rpm
